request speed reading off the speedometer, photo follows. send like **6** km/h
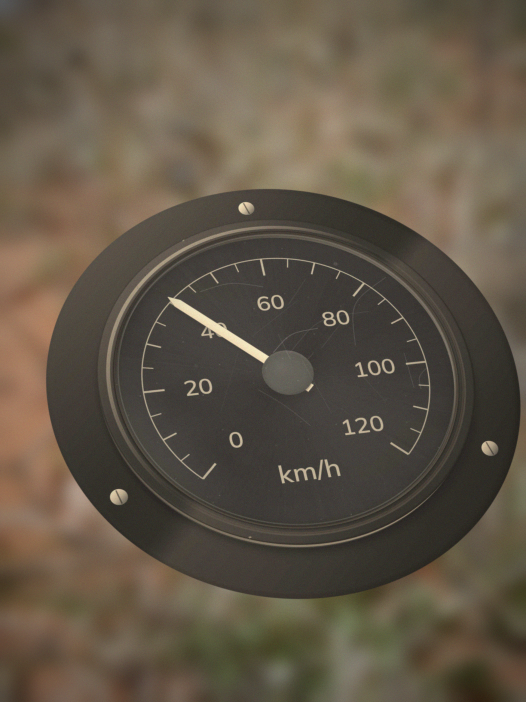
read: **40** km/h
